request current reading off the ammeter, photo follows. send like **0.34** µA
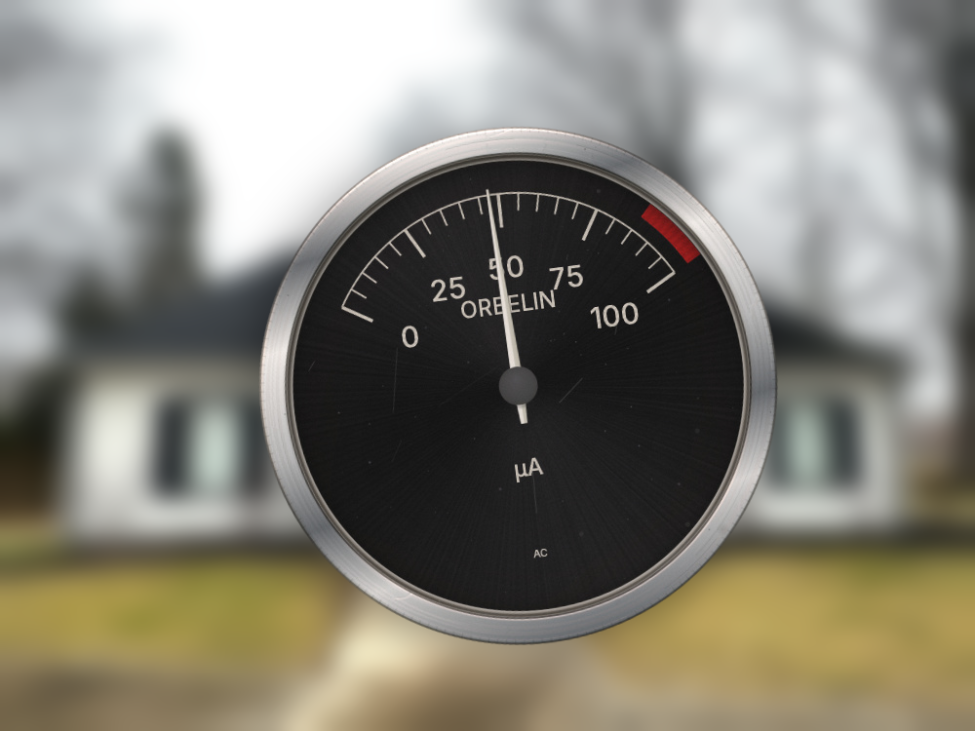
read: **47.5** µA
